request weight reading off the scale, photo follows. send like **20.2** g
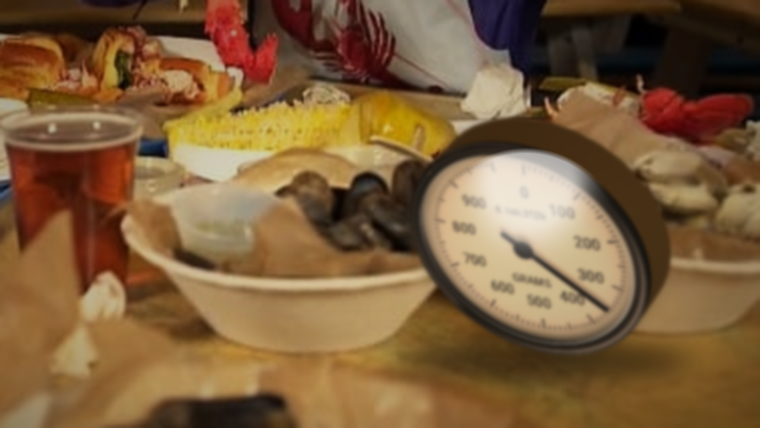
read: **350** g
